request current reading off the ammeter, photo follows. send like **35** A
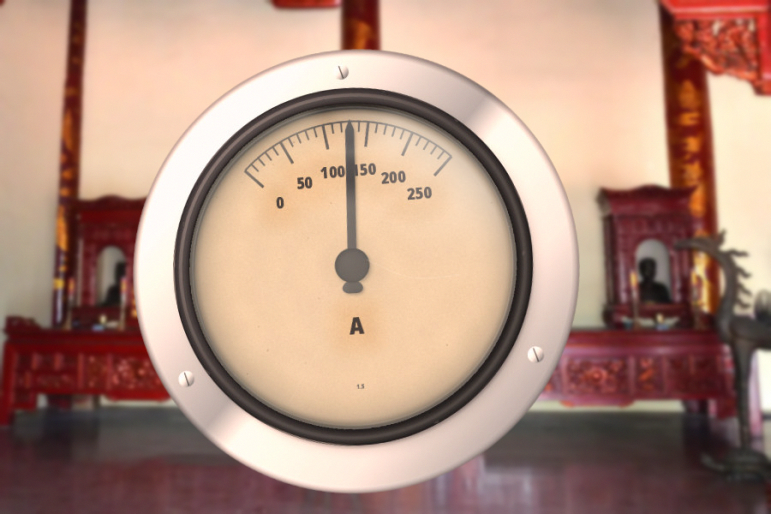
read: **130** A
